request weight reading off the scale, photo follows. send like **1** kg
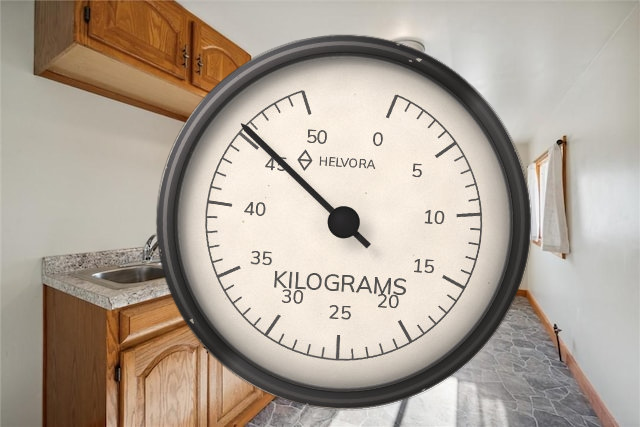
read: **45.5** kg
